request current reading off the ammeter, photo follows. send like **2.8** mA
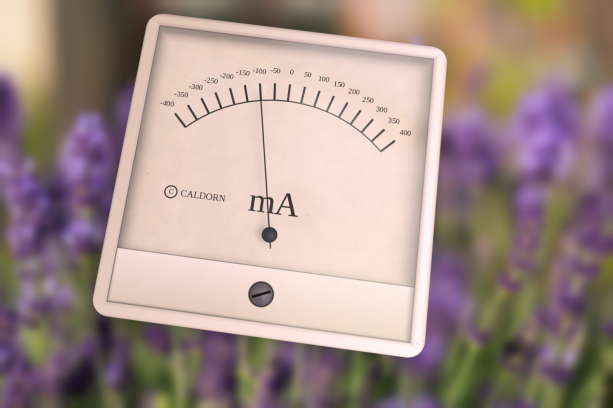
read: **-100** mA
